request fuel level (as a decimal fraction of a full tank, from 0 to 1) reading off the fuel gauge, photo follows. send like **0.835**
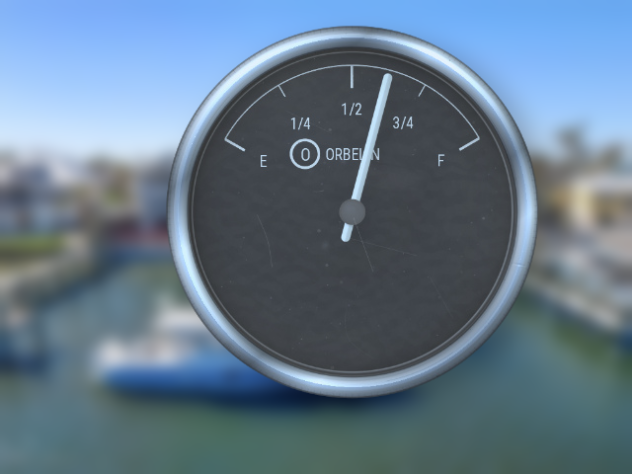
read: **0.625**
